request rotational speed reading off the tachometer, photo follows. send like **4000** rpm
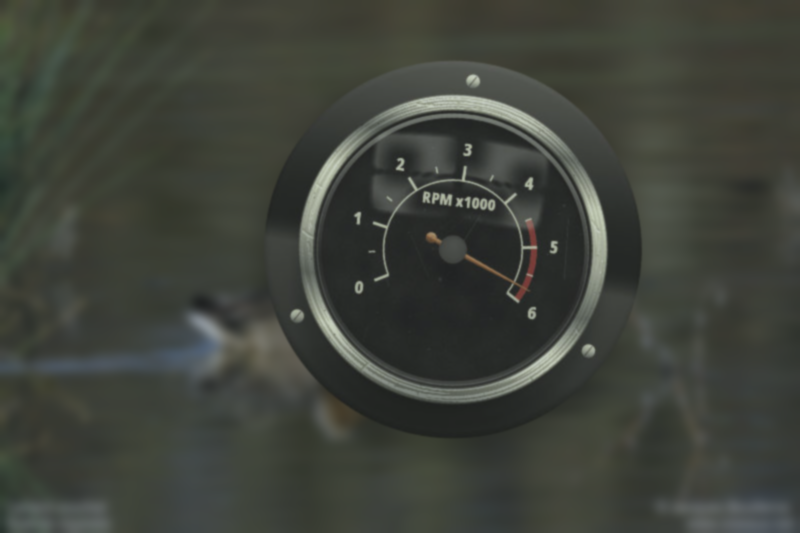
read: **5750** rpm
